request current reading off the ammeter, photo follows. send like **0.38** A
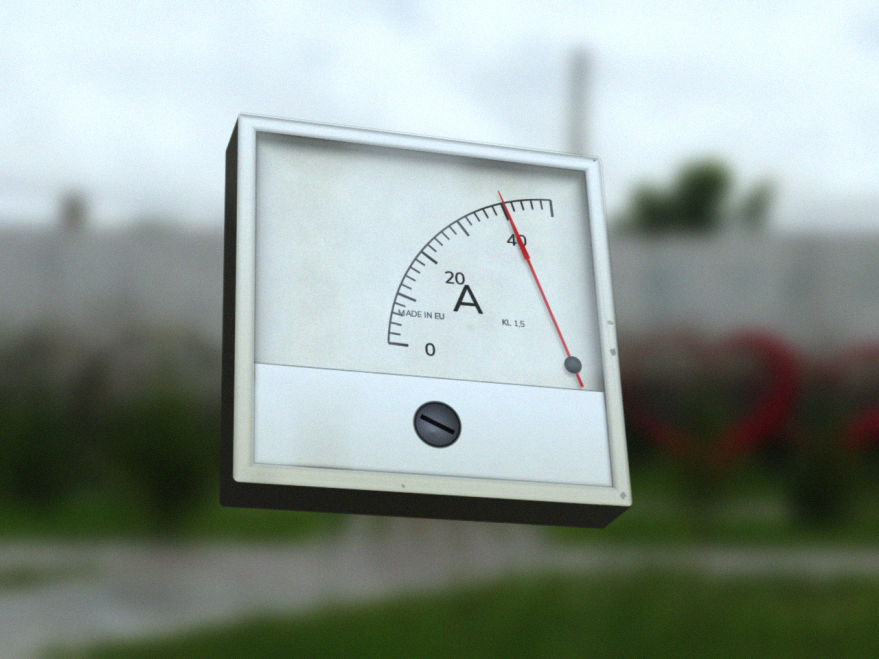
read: **40** A
